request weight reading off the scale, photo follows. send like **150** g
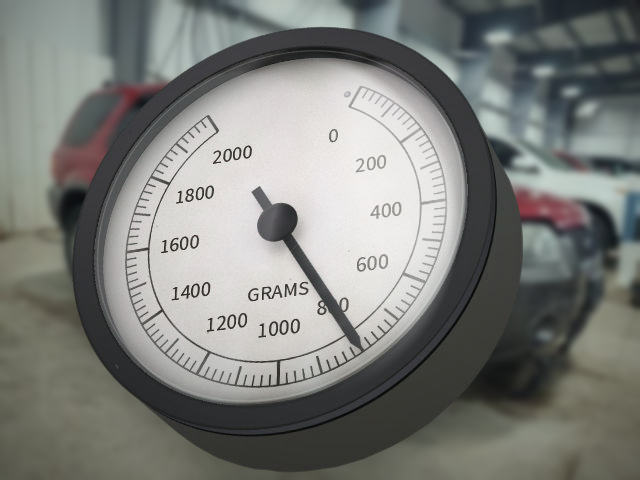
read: **800** g
